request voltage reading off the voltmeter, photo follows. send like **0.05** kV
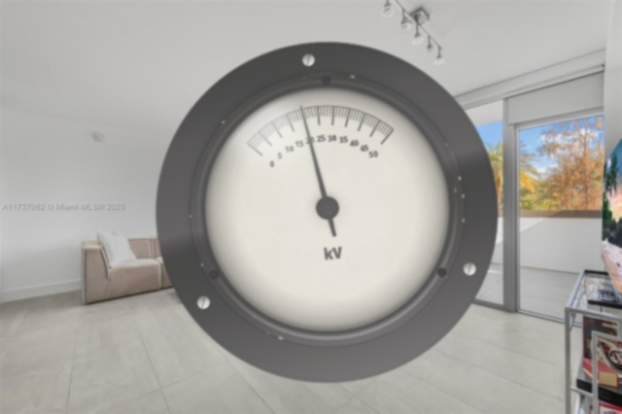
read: **20** kV
